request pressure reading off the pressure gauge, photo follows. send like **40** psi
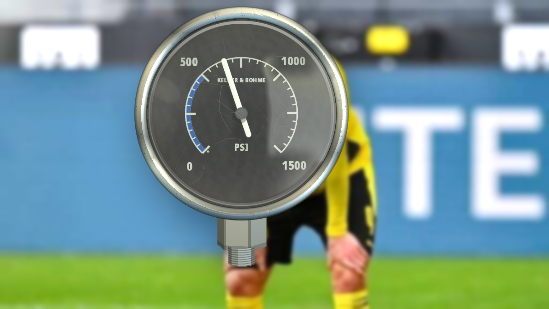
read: **650** psi
